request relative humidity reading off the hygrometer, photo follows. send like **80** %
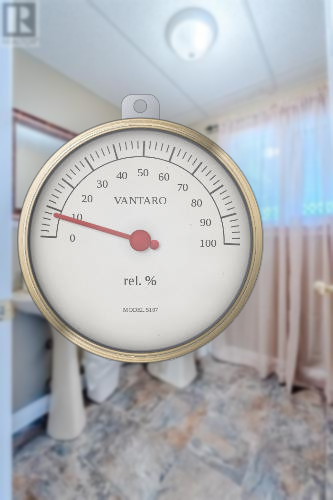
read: **8** %
